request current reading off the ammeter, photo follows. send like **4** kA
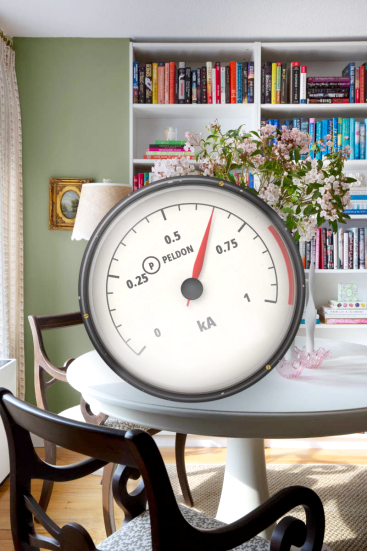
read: **0.65** kA
